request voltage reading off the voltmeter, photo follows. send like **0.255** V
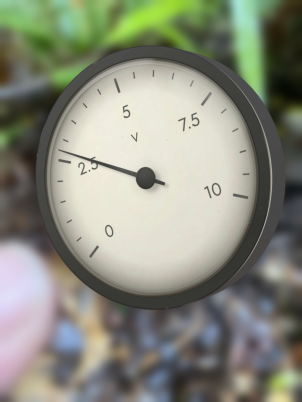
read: **2.75** V
